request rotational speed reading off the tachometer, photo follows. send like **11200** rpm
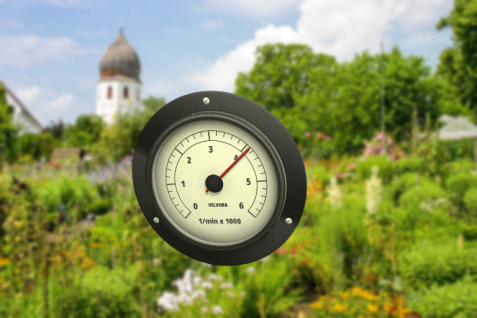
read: **4100** rpm
